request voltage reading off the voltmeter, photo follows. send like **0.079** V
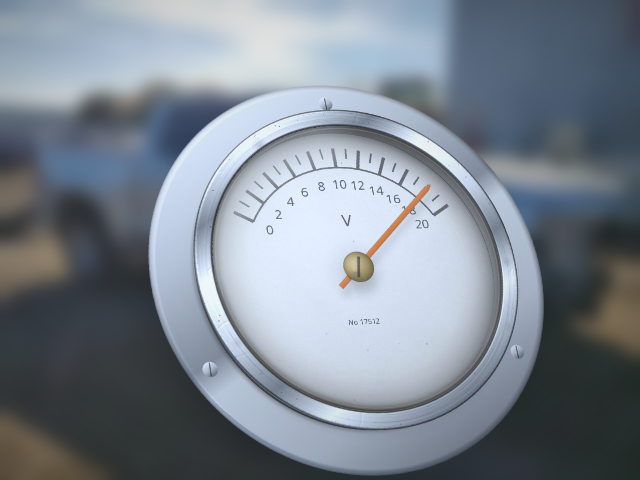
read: **18** V
